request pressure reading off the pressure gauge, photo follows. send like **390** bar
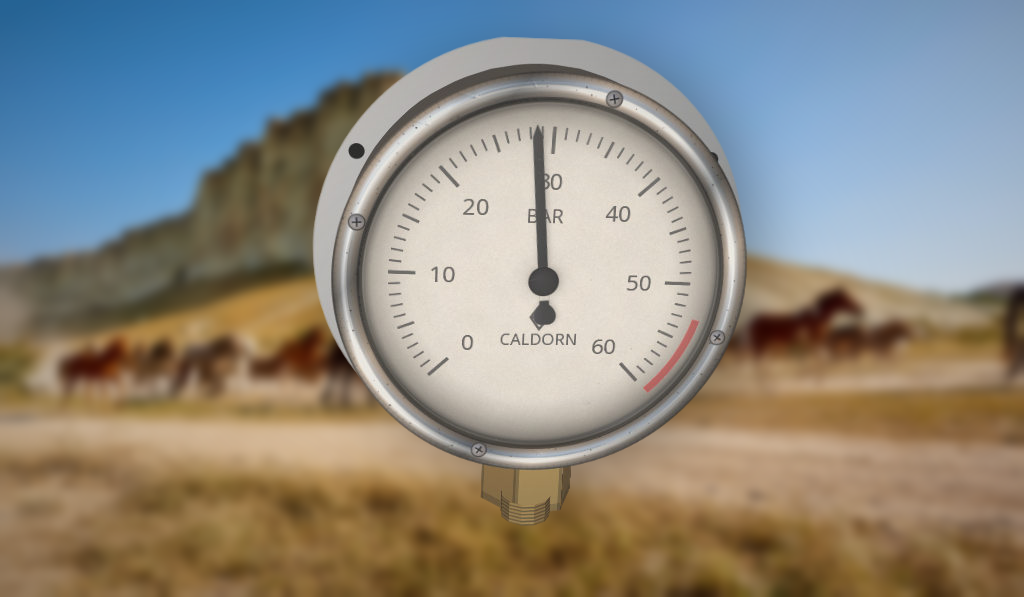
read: **28.5** bar
